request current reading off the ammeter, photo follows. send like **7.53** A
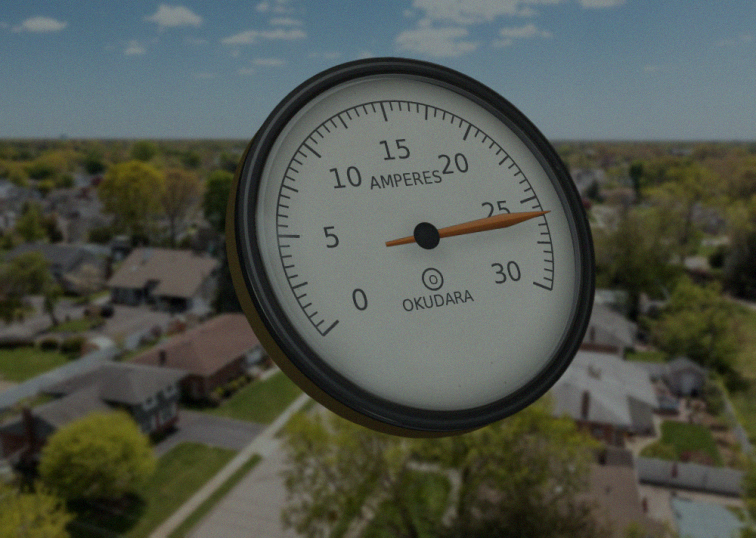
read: **26** A
